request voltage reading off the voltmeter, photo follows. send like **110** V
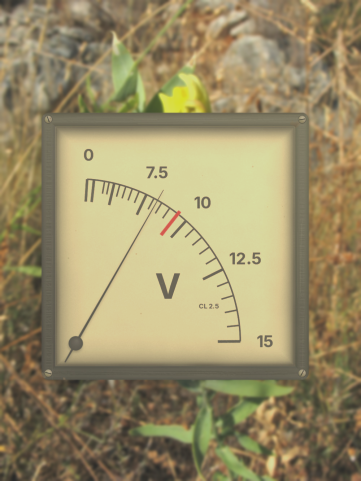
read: **8.25** V
